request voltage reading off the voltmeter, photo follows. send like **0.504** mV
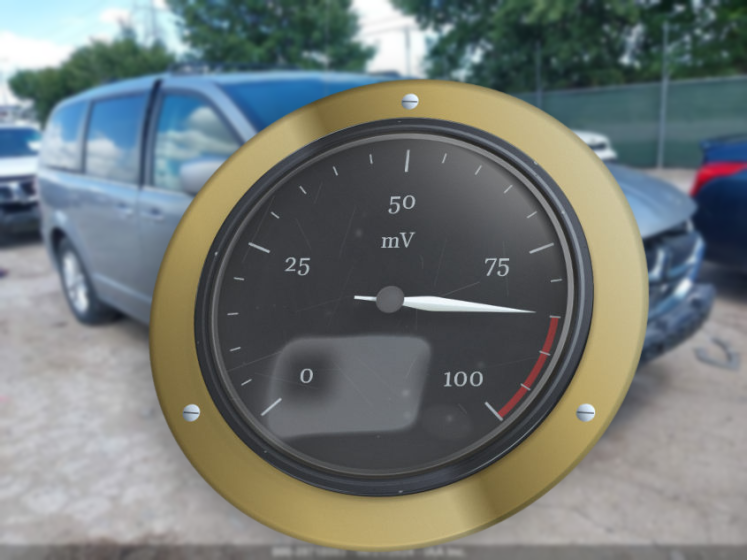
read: **85** mV
